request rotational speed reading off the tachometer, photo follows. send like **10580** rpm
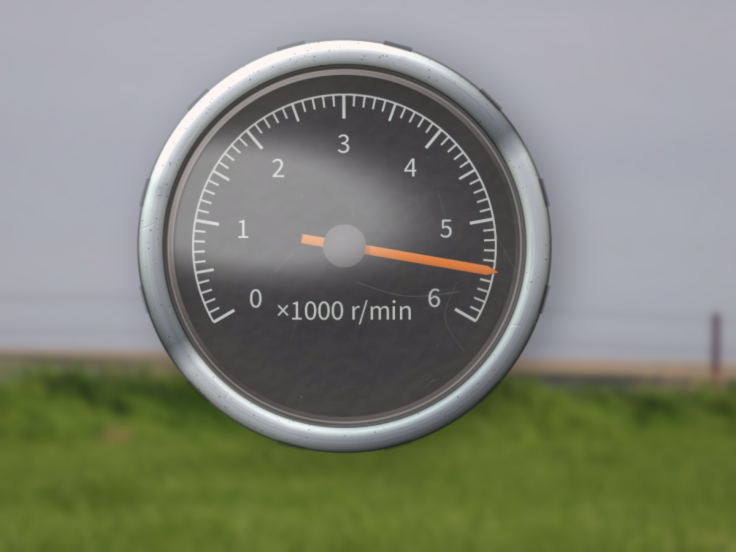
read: **5500** rpm
